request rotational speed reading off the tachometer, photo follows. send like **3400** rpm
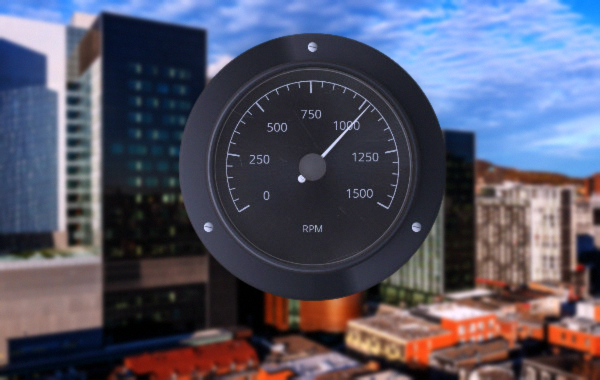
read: **1025** rpm
